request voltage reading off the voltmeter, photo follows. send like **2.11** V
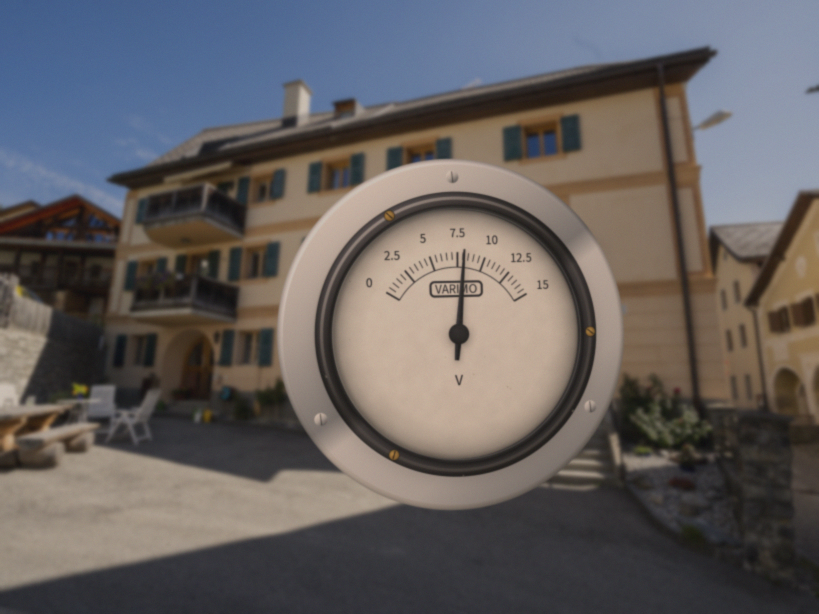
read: **8** V
